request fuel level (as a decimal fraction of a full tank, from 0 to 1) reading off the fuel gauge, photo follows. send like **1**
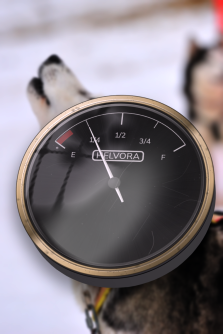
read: **0.25**
